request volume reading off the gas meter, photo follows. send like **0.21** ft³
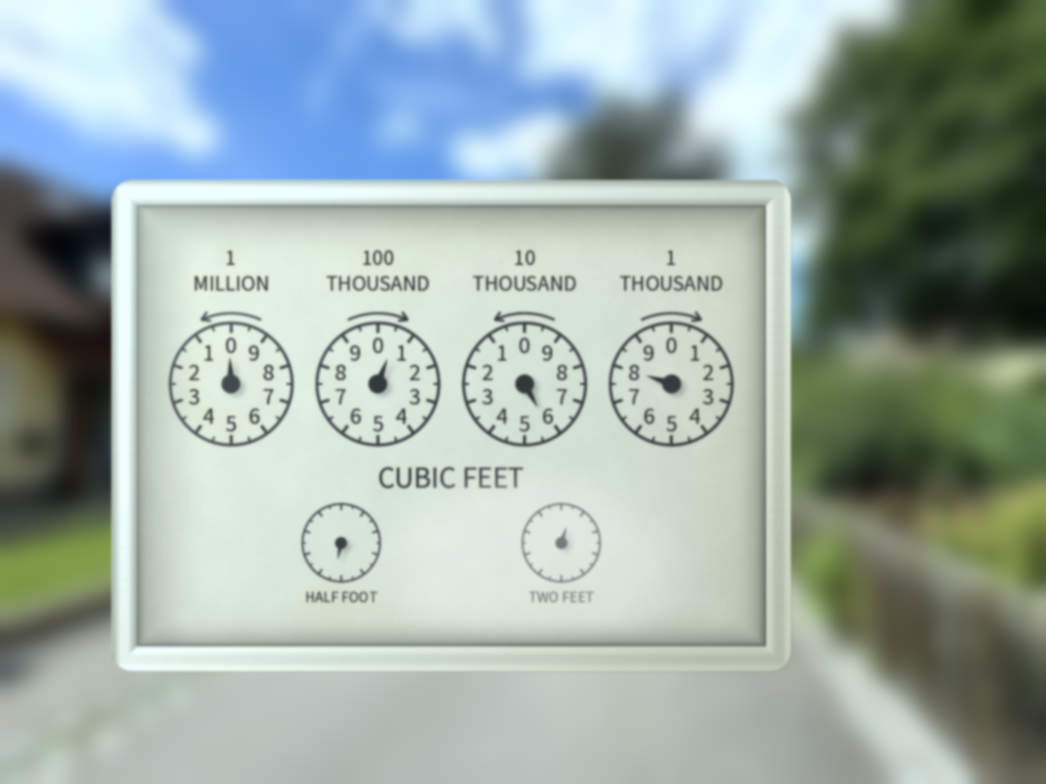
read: **5800** ft³
